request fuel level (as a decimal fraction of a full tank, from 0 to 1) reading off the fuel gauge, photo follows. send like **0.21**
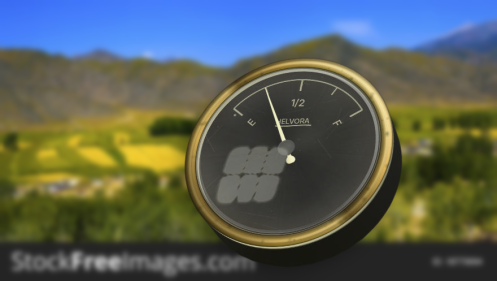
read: **0.25**
